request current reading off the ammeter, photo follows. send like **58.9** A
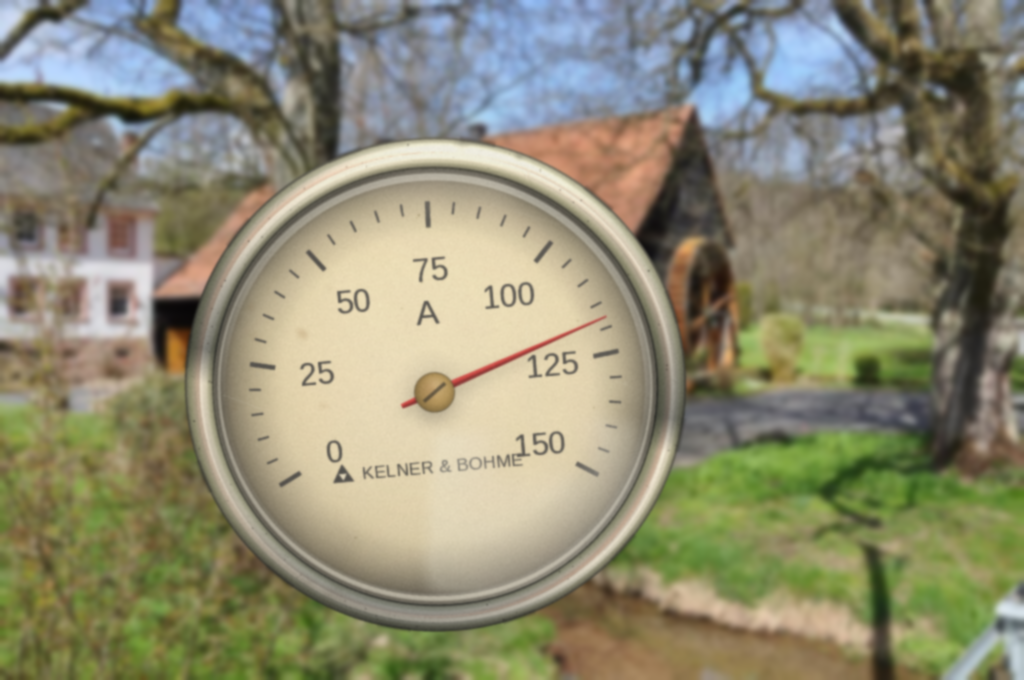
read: **117.5** A
